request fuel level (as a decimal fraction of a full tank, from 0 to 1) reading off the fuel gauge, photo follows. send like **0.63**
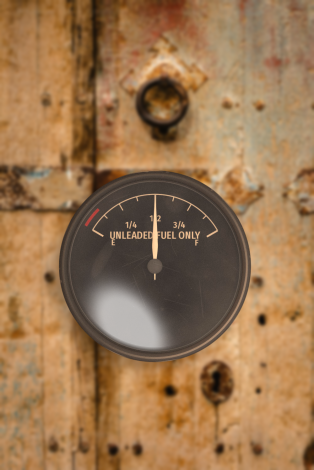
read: **0.5**
